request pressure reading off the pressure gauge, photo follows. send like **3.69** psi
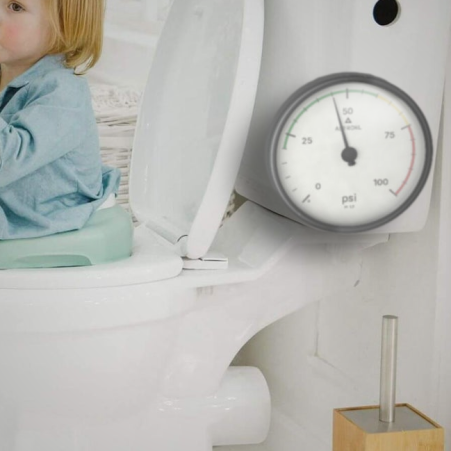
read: **45** psi
